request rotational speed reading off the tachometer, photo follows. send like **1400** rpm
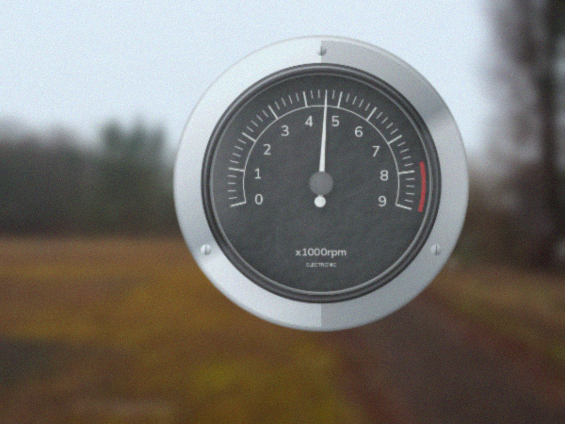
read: **4600** rpm
